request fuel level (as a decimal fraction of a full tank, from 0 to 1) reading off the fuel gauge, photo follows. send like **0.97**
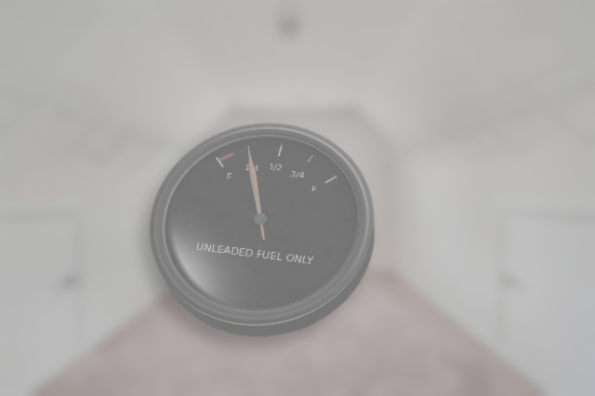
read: **0.25**
